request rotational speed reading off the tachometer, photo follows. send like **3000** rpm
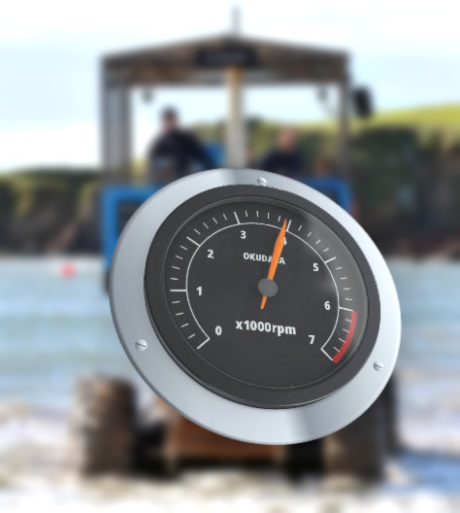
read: **3900** rpm
